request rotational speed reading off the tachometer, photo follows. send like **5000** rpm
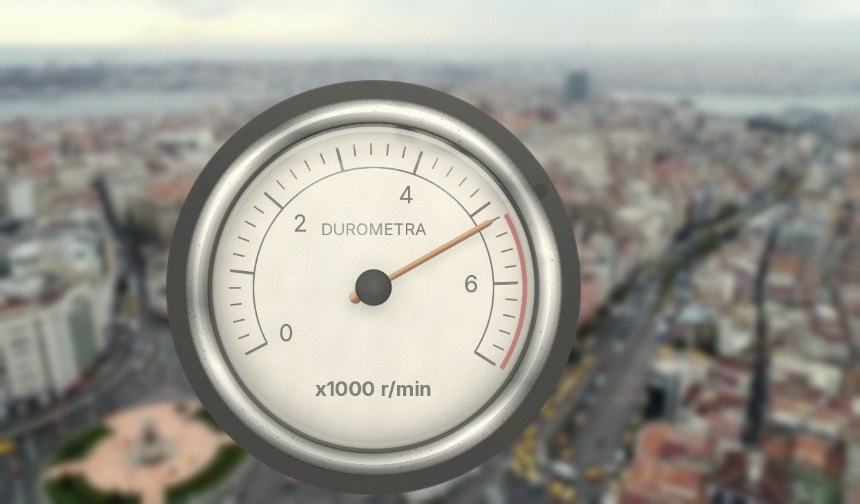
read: **5200** rpm
